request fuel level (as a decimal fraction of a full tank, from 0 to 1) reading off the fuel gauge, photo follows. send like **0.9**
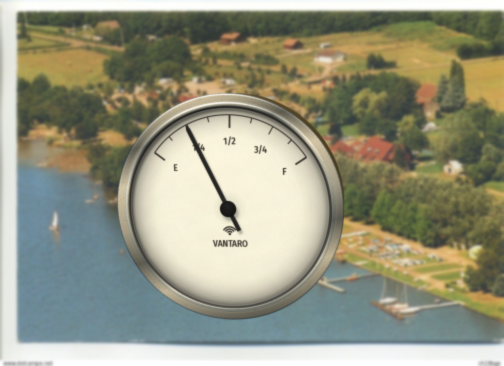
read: **0.25**
